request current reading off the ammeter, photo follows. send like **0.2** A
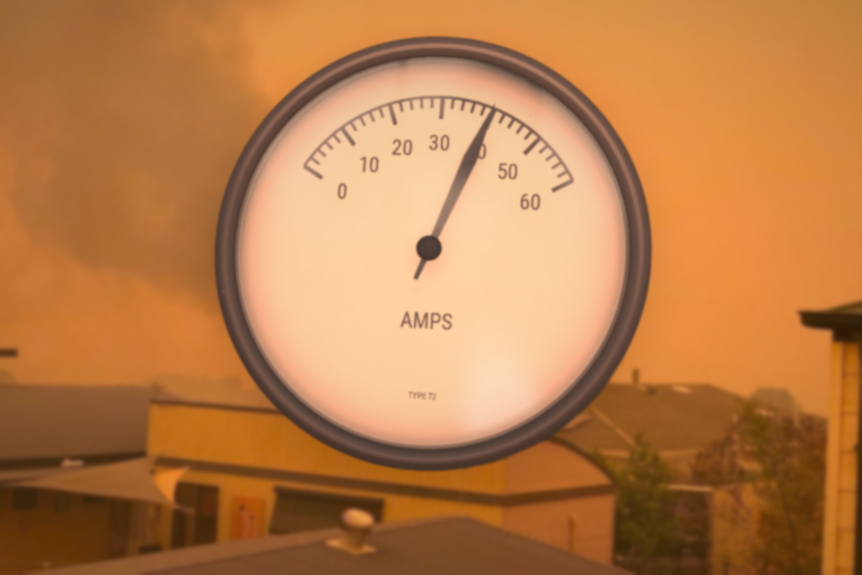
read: **40** A
